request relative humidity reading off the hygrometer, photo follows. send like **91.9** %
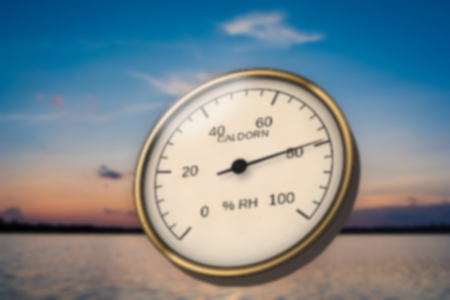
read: **80** %
